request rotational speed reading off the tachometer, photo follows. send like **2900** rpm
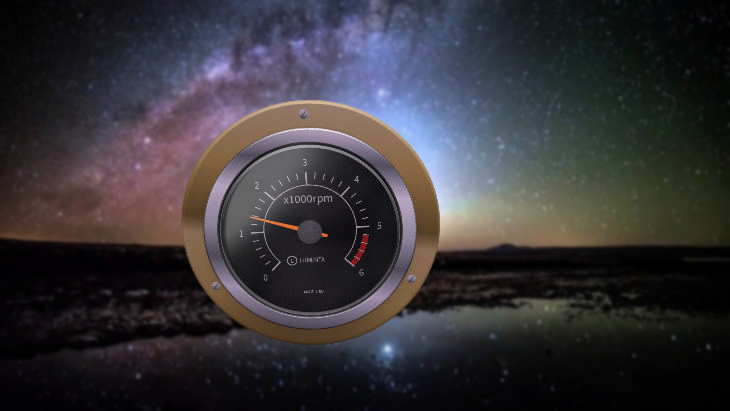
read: **1400** rpm
